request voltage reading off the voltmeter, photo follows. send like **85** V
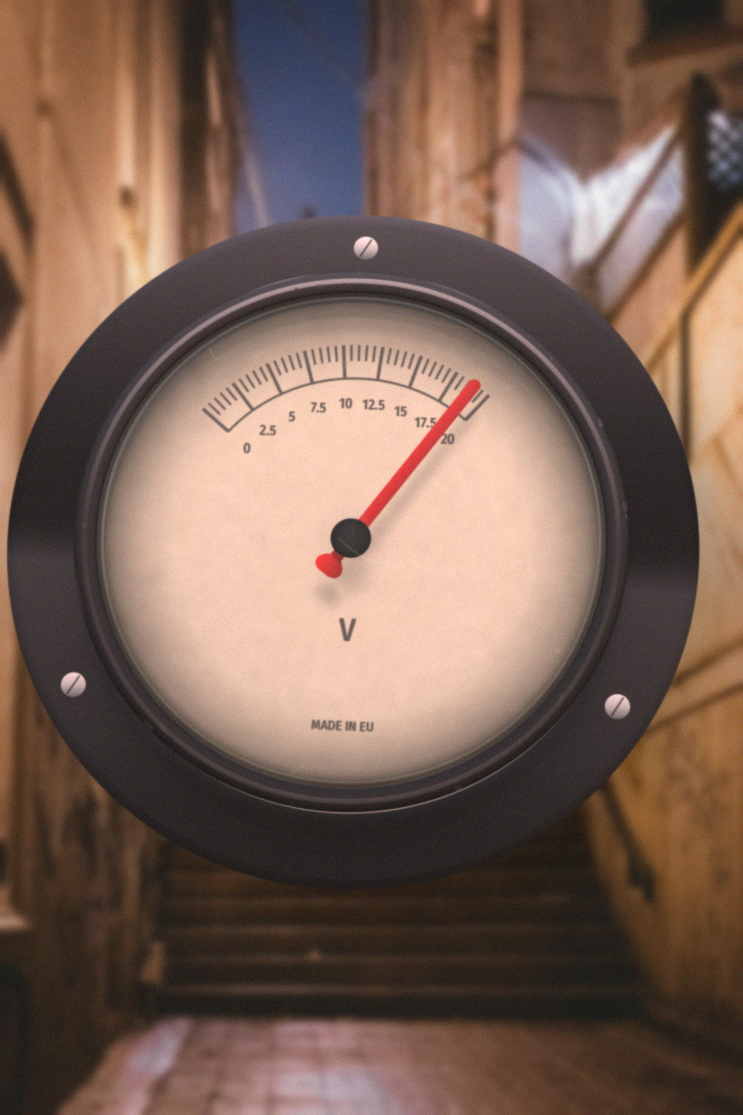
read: **19** V
